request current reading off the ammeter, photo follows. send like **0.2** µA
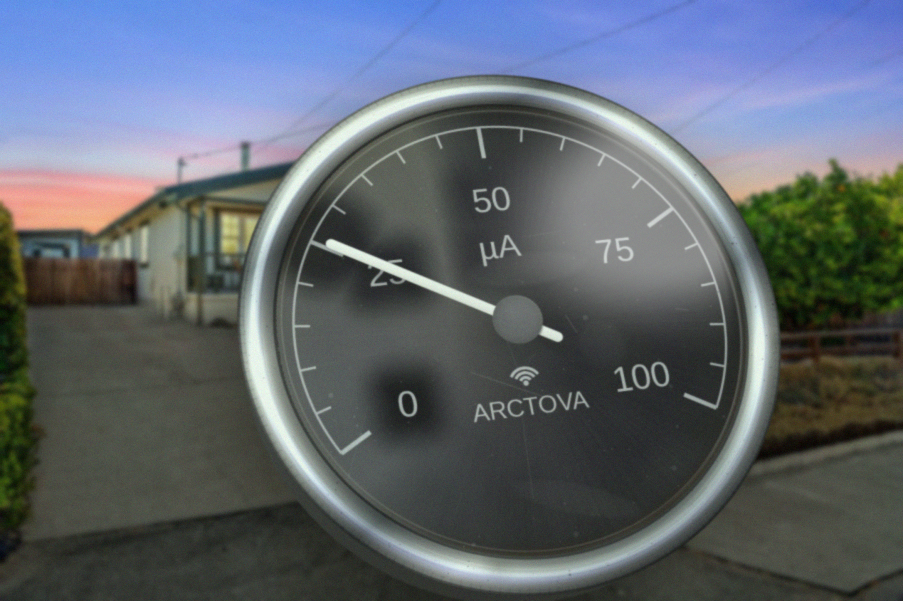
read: **25** µA
